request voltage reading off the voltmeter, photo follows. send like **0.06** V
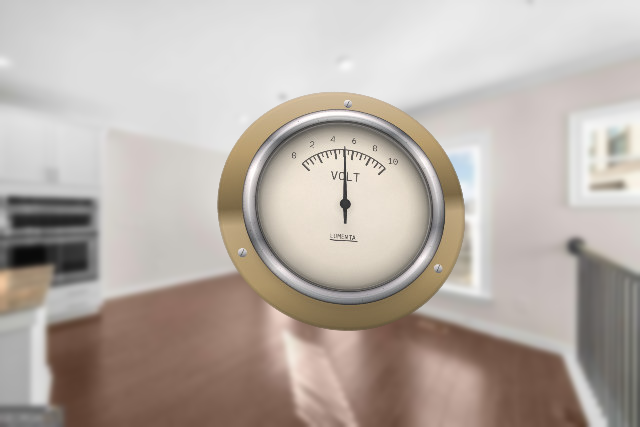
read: **5** V
